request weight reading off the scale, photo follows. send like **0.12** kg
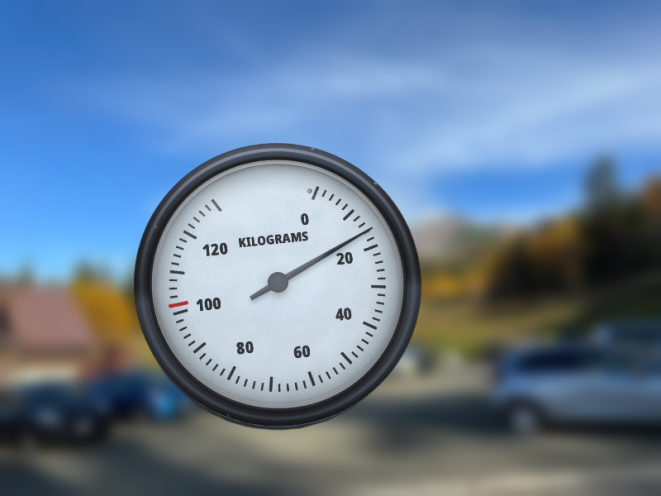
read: **16** kg
